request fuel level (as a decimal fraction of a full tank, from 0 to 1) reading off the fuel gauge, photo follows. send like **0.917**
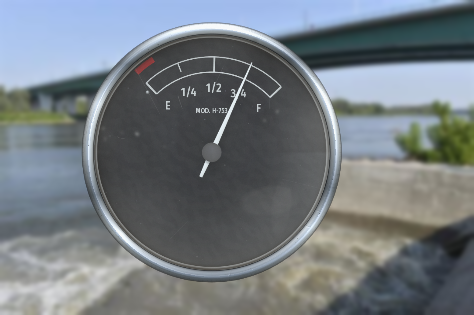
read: **0.75**
